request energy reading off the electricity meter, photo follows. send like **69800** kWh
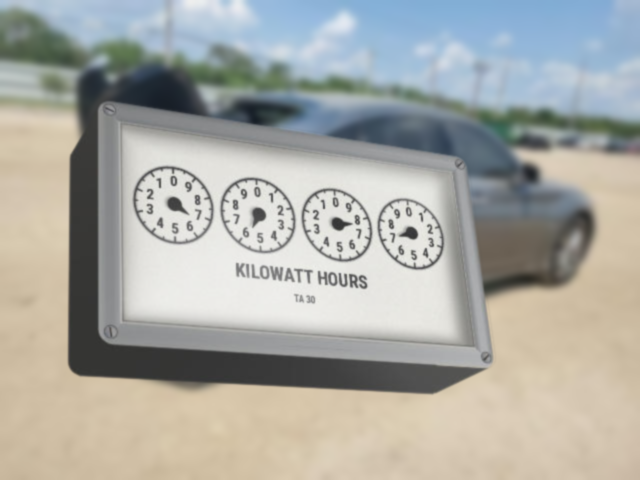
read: **6577** kWh
